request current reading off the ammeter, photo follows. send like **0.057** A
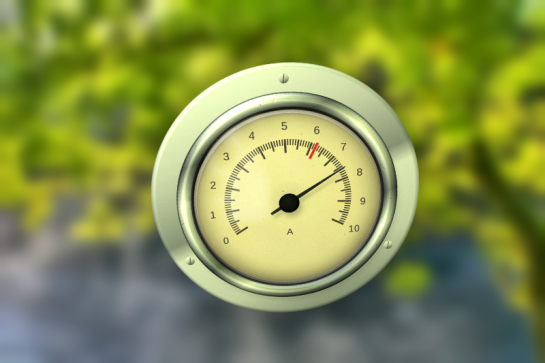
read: **7.5** A
